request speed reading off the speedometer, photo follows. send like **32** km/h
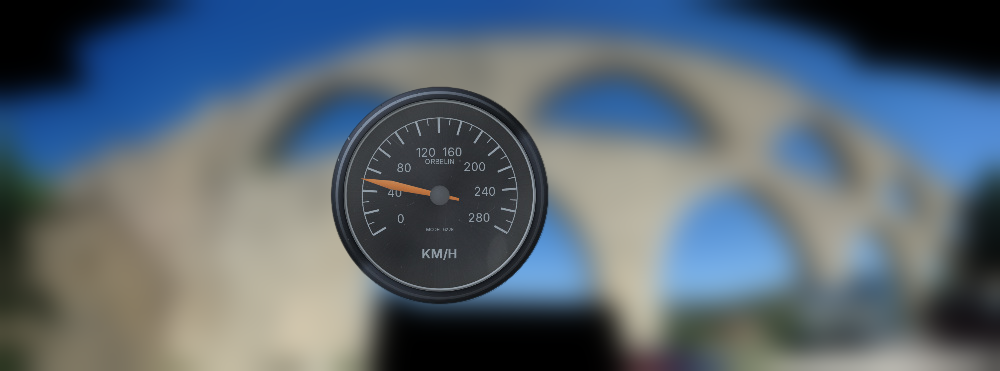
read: **50** km/h
